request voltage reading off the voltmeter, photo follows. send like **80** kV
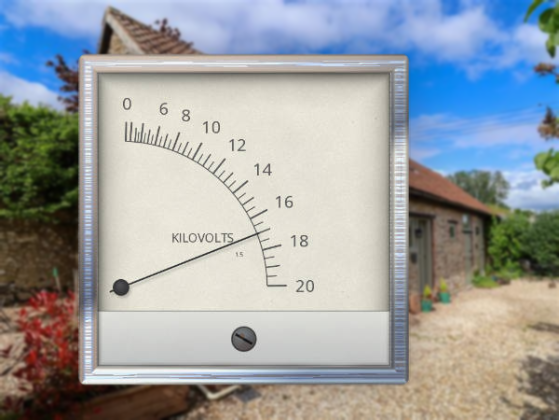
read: **17** kV
